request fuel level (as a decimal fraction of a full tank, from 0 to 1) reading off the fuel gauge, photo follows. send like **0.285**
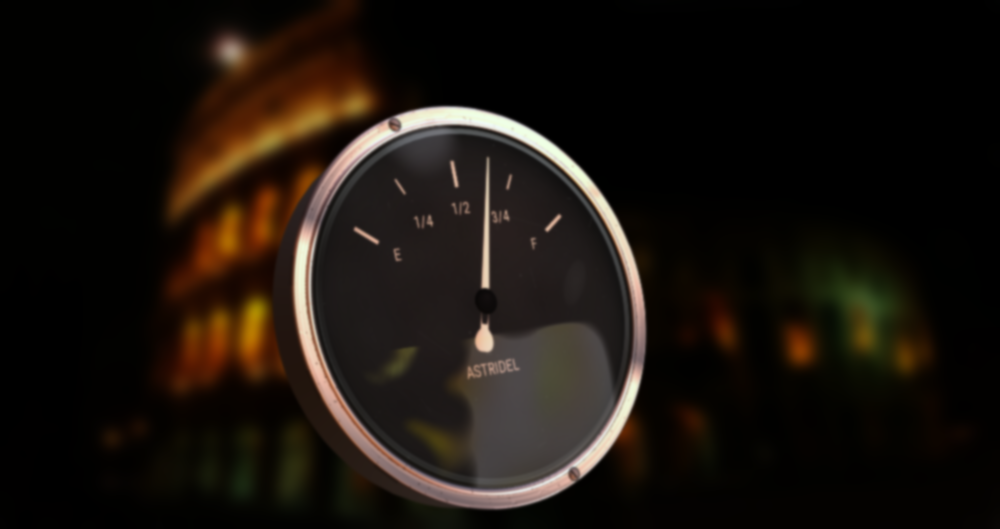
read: **0.625**
